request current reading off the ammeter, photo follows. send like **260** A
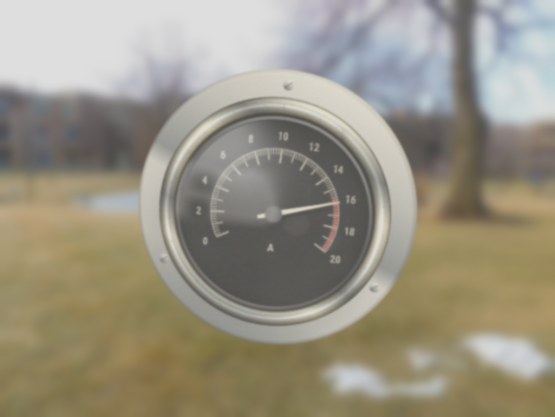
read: **16** A
